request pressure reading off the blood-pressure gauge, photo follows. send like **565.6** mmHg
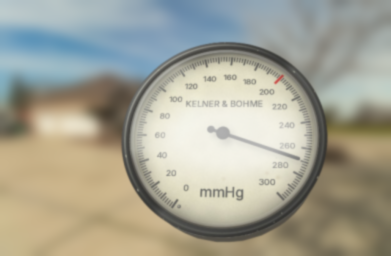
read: **270** mmHg
